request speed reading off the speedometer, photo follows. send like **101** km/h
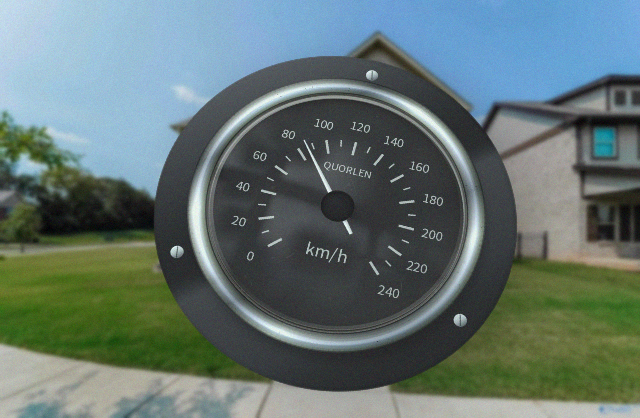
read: **85** km/h
